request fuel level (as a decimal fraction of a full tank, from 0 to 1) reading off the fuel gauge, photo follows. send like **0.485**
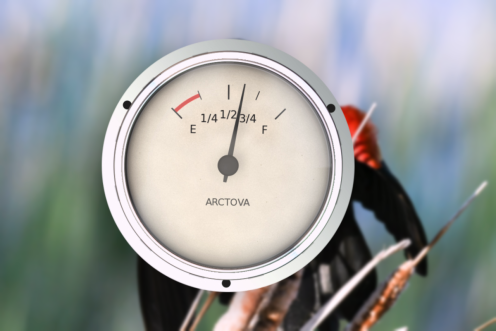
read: **0.625**
